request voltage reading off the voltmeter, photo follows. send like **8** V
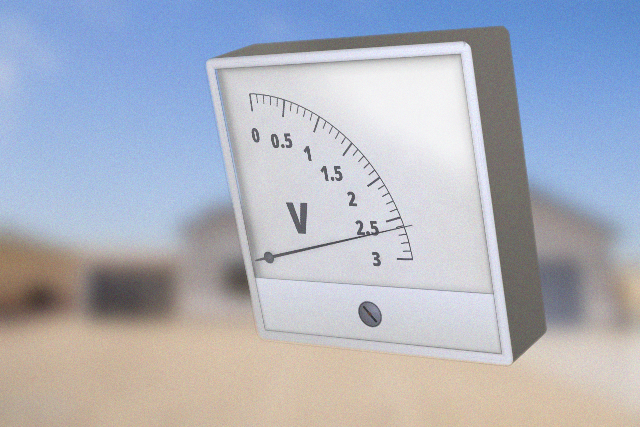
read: **2.6** V
